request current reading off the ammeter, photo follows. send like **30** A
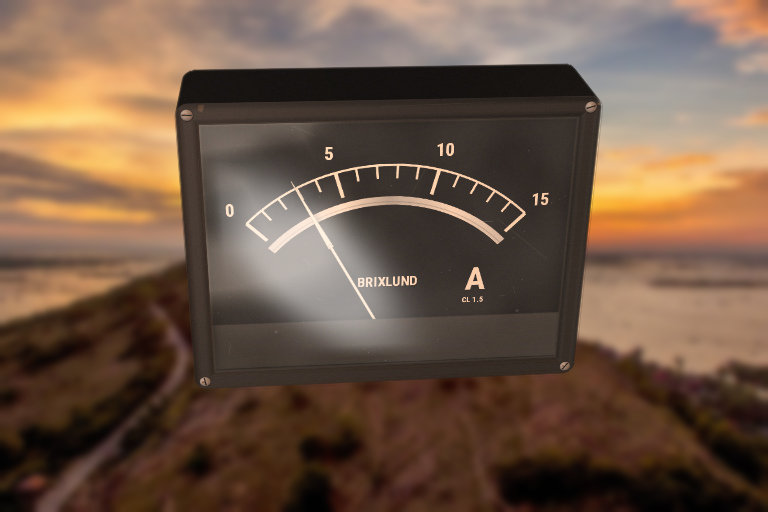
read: **3** A
